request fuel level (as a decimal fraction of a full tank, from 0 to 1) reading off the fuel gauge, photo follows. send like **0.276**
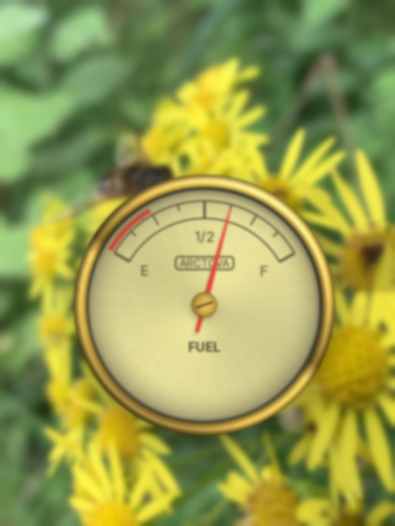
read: **0.625**
